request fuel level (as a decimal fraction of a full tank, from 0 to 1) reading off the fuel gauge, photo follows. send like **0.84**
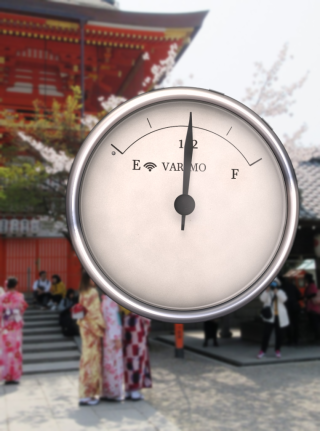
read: **0.5**
